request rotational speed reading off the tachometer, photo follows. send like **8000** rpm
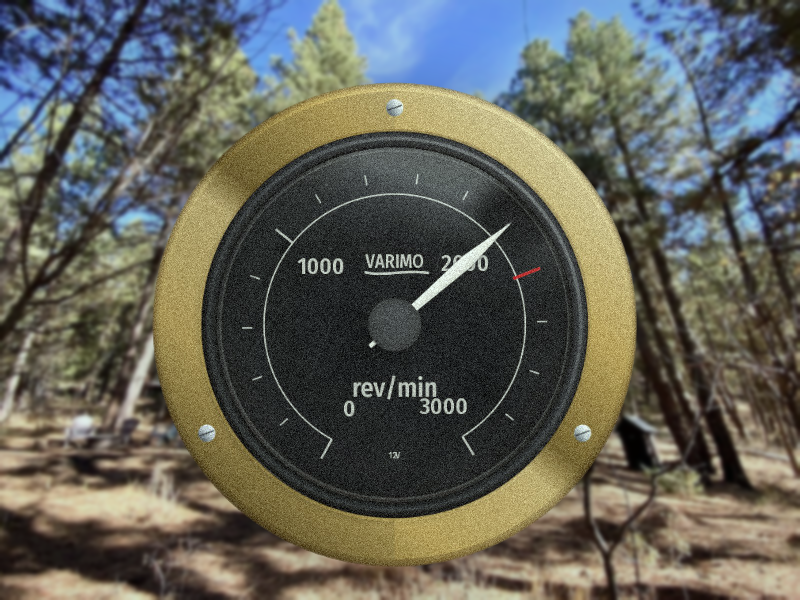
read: **2000** rpm
